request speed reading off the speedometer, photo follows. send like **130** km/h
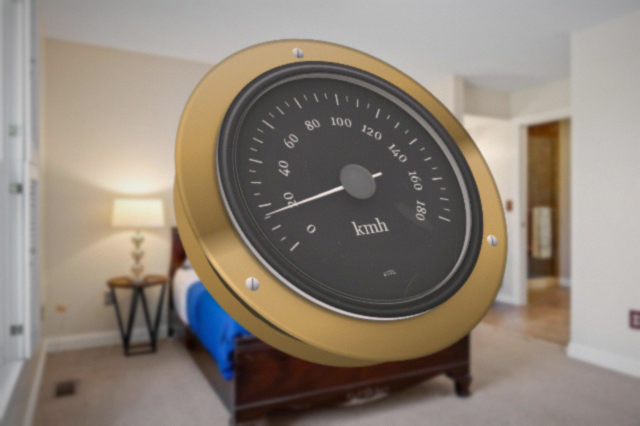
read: **15** km/h
